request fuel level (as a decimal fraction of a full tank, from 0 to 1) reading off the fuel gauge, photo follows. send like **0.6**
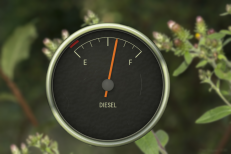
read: **0.625**
